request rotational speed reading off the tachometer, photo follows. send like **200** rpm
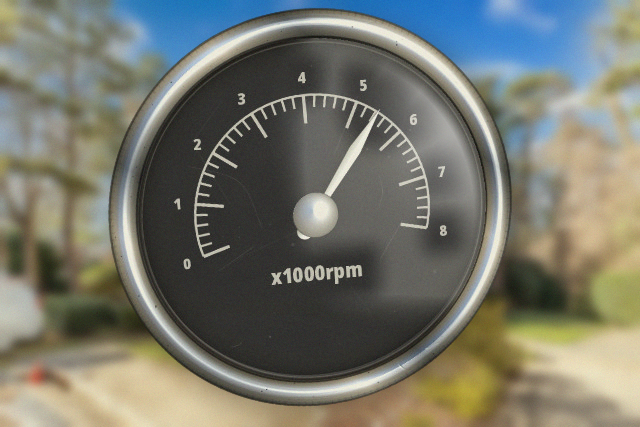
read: **5400** rpm
